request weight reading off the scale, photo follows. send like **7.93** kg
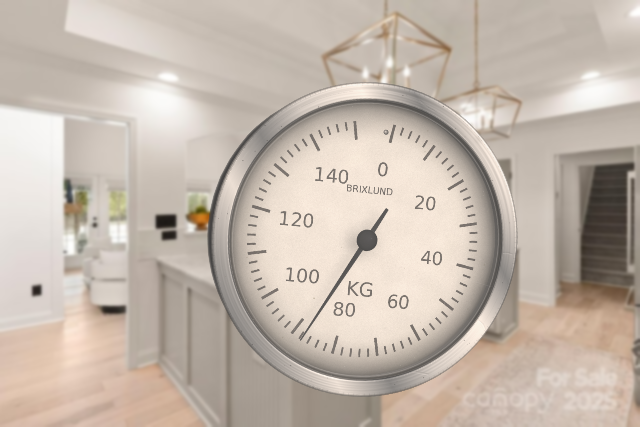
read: **88** kg
